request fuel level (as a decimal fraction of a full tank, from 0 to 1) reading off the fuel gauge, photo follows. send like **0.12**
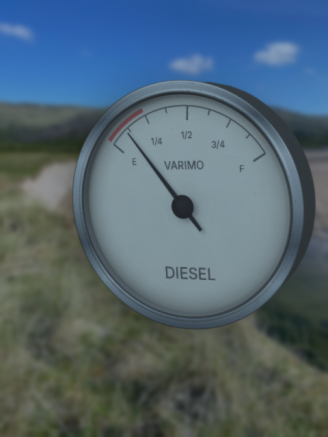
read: **0.125**
